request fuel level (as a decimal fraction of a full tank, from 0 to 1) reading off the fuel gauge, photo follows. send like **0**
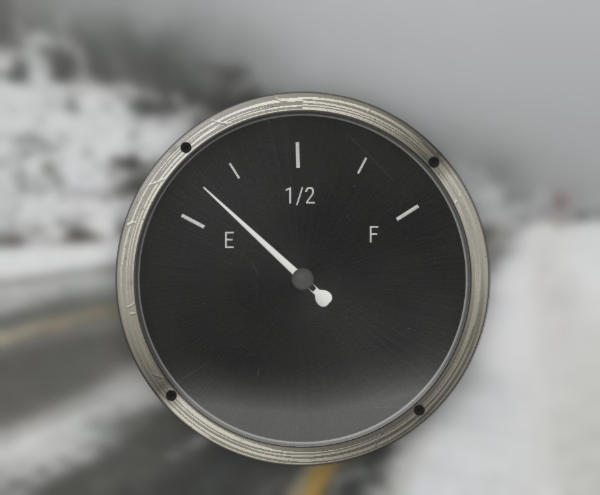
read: **0.125**
